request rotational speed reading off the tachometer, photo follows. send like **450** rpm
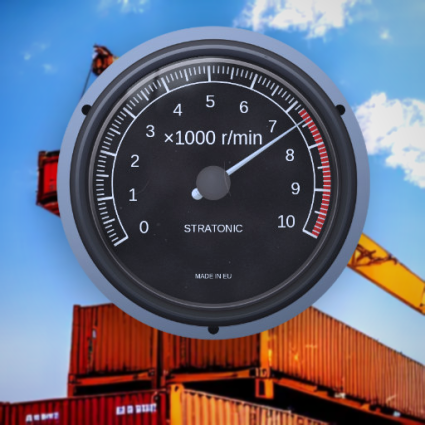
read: **7400** rpm
